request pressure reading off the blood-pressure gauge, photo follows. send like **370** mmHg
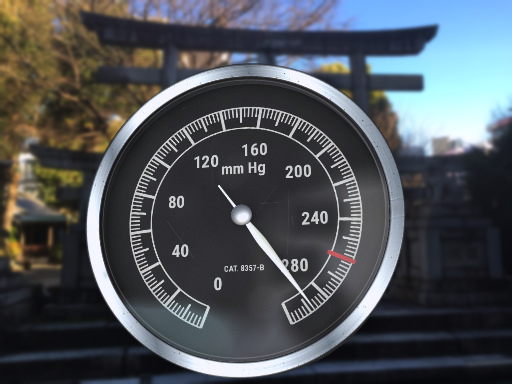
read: **288** mmHg
